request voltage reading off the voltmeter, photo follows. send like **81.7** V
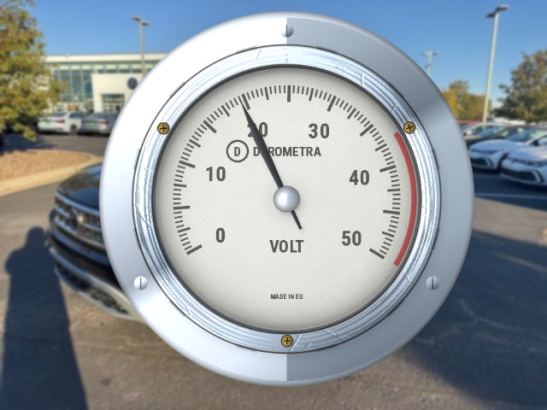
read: **19.5** V
